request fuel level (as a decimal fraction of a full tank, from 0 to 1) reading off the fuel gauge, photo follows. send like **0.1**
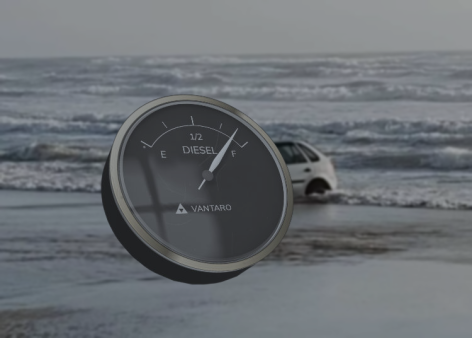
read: **0.875**
